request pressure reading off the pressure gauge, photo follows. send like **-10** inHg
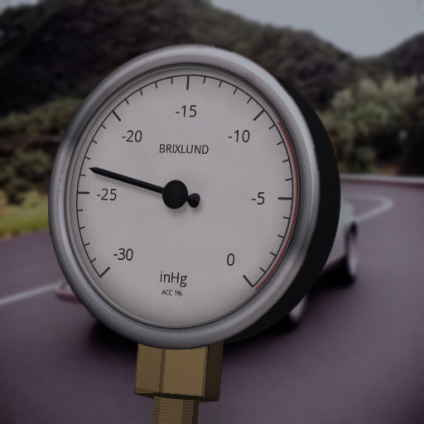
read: **-23.5** inHg
